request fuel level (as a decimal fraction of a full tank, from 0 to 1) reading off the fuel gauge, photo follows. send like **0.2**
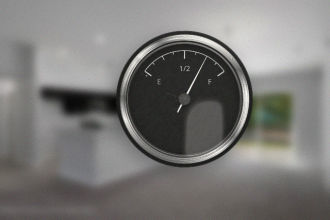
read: **0.75**
